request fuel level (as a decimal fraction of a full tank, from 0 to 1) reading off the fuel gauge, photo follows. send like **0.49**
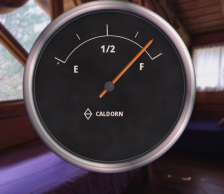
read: **0.875**
